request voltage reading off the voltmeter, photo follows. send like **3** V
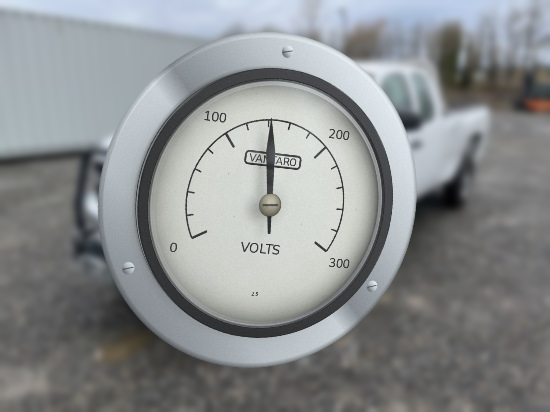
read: **140** V
